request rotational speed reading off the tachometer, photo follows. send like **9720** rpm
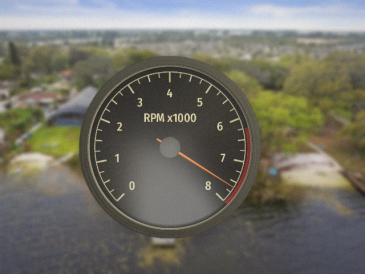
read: **7625** rpm
